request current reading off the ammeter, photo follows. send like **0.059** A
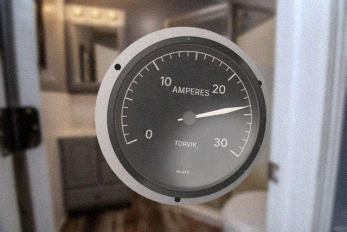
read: **24** A
